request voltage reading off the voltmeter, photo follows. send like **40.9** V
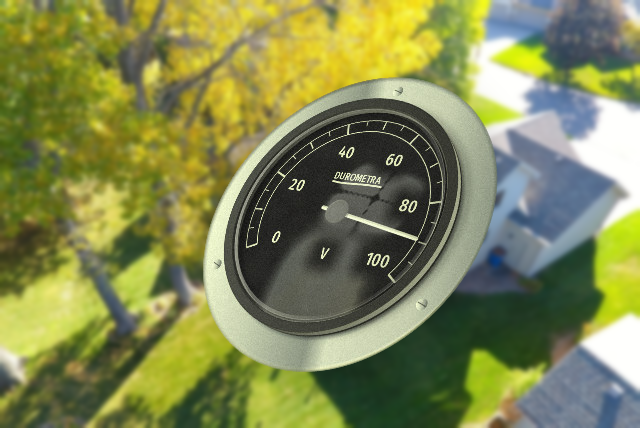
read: **90** V
